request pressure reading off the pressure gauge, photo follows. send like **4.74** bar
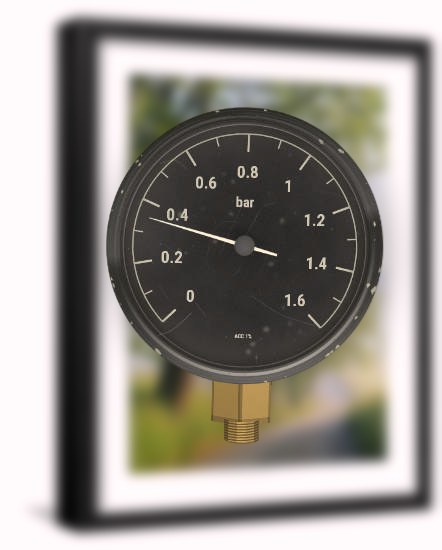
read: **0.35** bar
